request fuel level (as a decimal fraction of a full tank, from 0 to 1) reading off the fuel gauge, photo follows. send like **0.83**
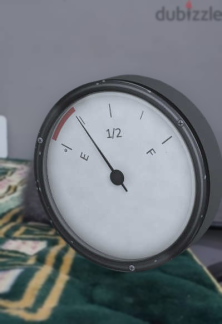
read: **0.25**
